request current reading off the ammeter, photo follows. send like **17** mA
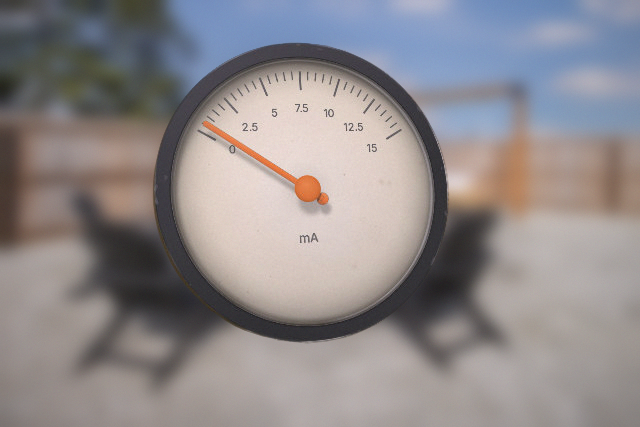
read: **0.5** mA
